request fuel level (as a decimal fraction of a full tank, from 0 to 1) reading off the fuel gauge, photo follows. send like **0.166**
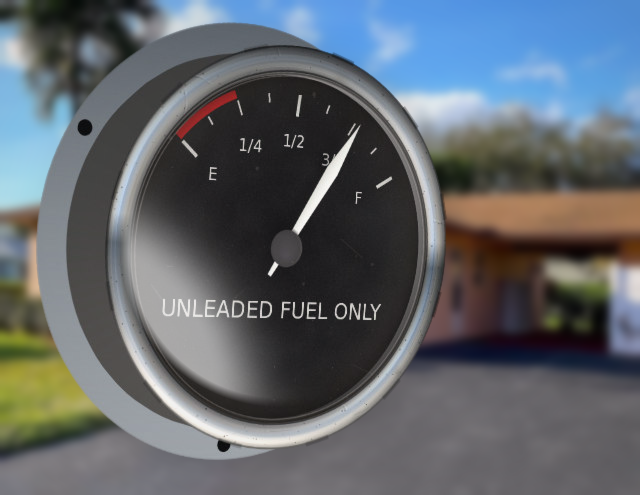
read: **0.75**
